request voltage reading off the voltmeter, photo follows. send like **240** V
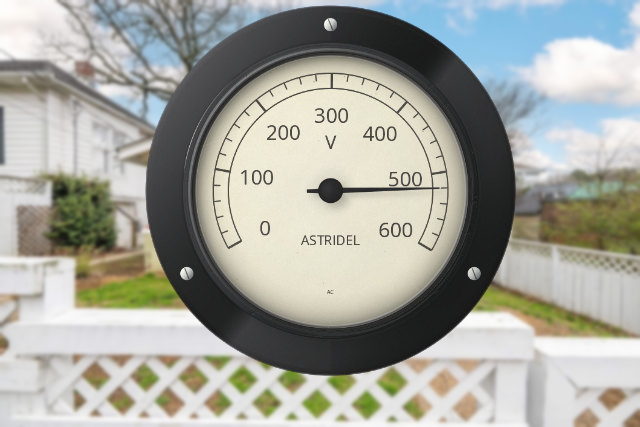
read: **520** V
